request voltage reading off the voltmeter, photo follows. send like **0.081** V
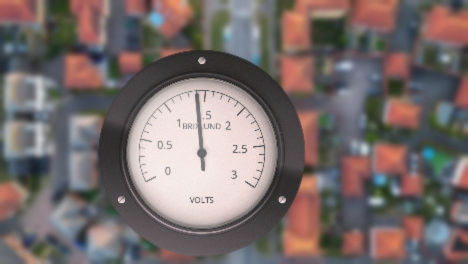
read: **1.4** V
